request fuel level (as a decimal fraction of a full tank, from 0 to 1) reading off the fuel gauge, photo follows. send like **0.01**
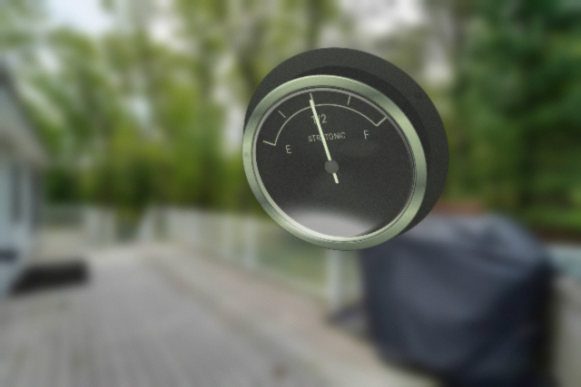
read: **0.5**
